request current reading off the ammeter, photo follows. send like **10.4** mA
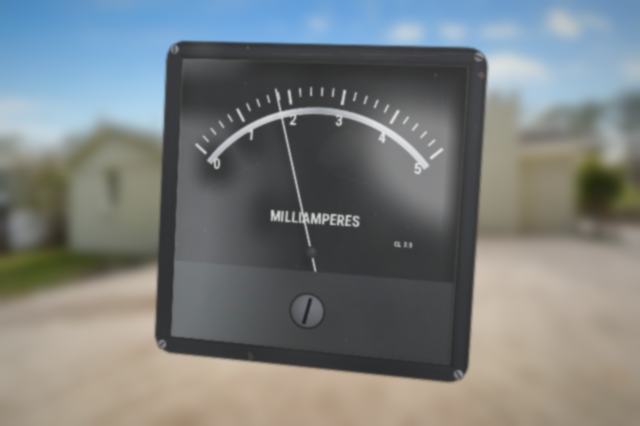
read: **1.8** mA
